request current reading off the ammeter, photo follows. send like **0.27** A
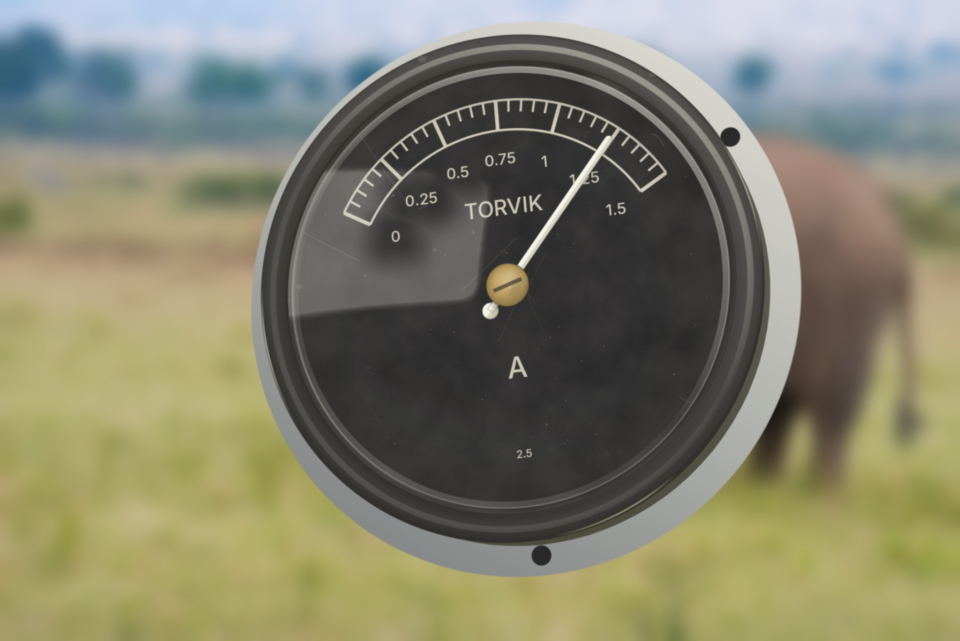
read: **1.25** A
